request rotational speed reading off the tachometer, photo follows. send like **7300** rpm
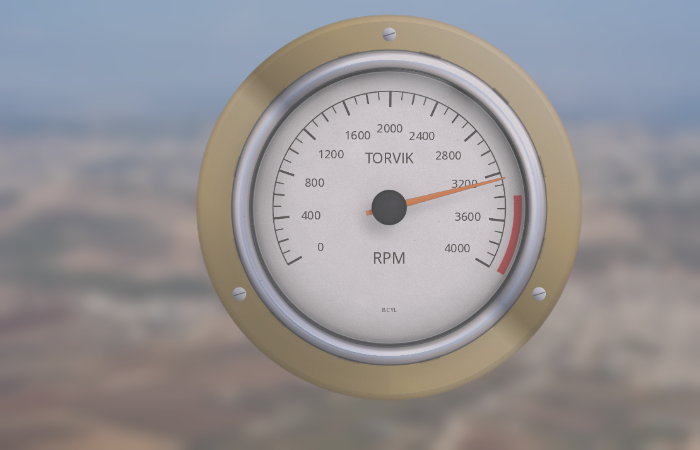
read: **3250** rpm
